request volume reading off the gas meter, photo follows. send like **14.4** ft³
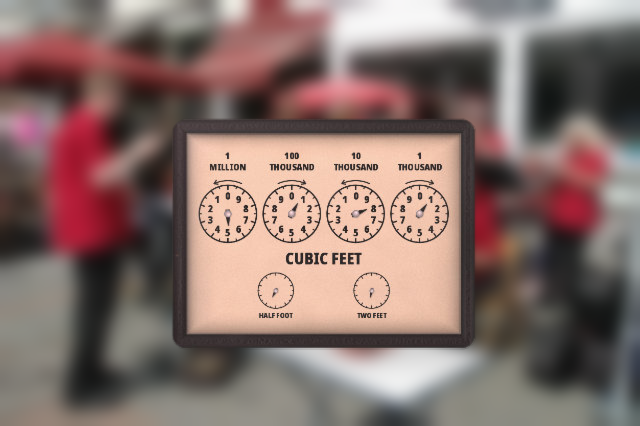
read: **508100** ft³
